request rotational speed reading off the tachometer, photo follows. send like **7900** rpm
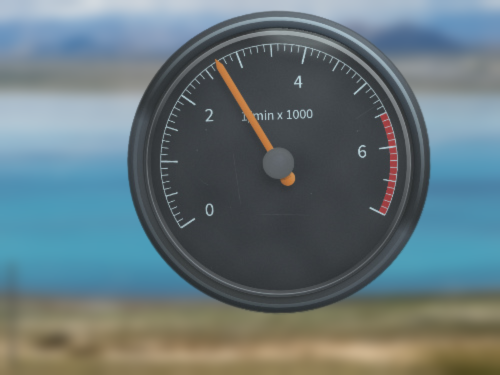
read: **2700** rpm
